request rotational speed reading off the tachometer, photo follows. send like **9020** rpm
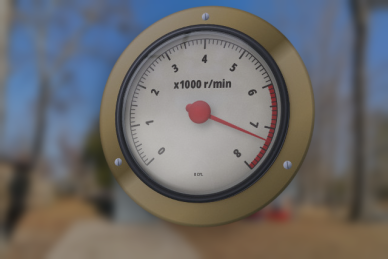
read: **7300** rpm
